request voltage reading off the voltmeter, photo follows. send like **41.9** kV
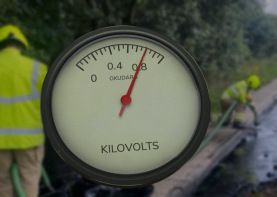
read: **0.8** kV
